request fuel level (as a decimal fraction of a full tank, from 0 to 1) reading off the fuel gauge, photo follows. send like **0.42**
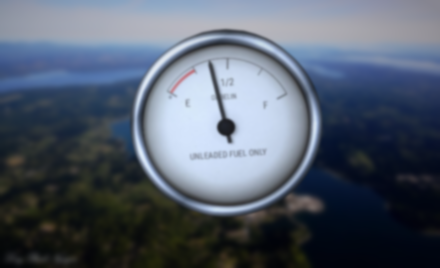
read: **0.375**
